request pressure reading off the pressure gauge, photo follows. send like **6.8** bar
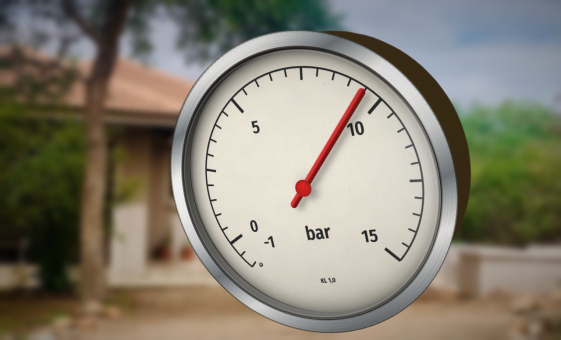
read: **9.5** bar
